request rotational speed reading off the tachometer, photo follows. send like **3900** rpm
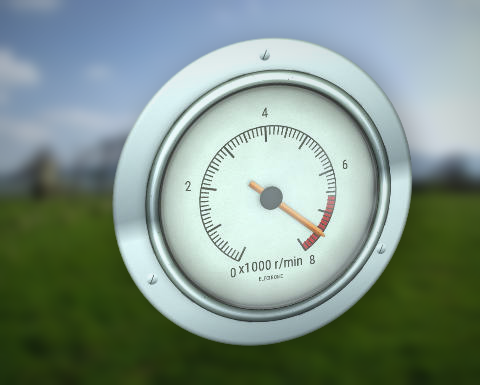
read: **7500** rpm
